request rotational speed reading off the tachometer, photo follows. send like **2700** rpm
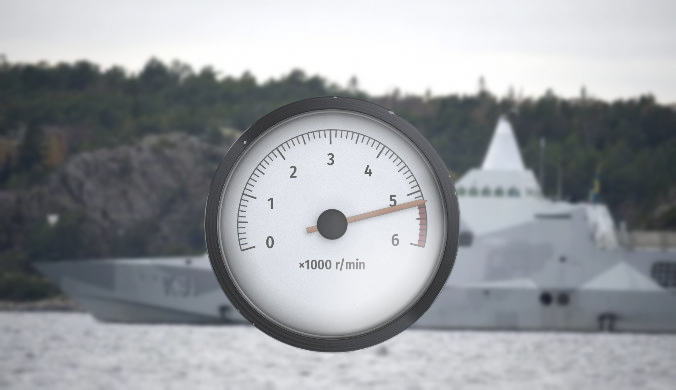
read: **5200** rpm
